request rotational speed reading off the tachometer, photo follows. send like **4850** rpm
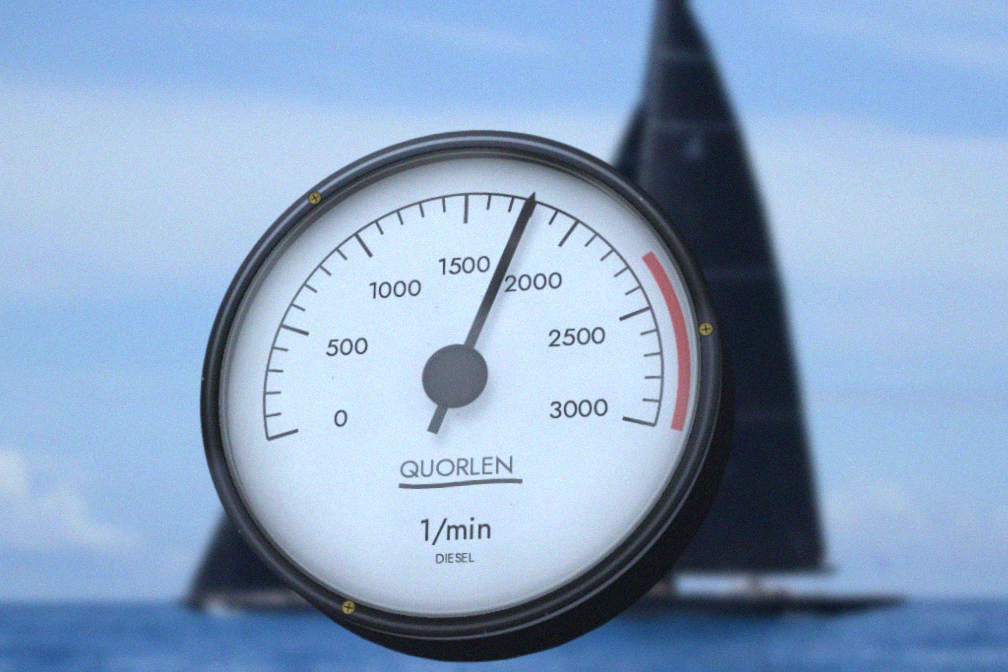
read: **1800** rpm
